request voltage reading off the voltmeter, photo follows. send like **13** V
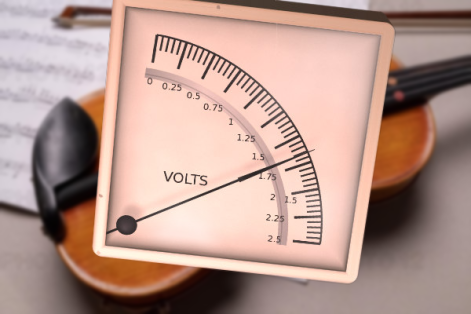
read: **1.65** V
